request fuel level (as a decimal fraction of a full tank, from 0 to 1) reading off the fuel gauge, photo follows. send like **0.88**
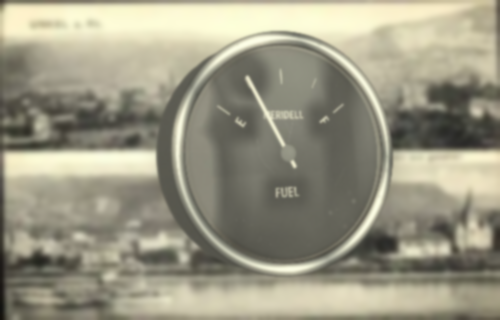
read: **0.25**
